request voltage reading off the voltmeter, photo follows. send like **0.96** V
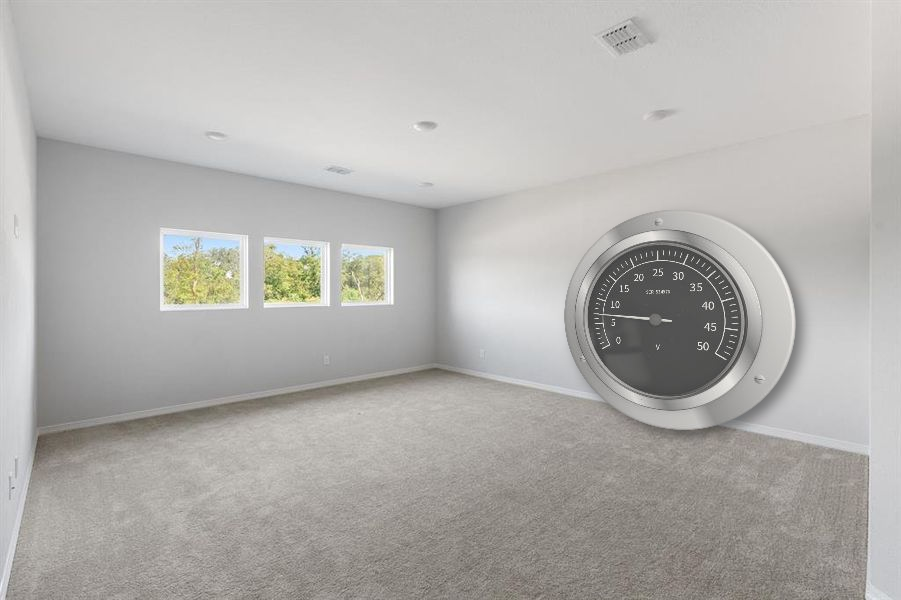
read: **7** V
